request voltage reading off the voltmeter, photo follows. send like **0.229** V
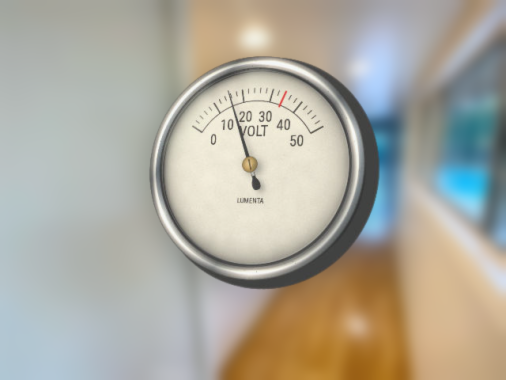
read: **16** V
